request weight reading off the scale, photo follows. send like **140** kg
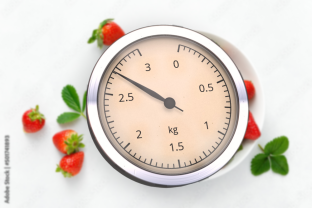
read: **2.7** kg
